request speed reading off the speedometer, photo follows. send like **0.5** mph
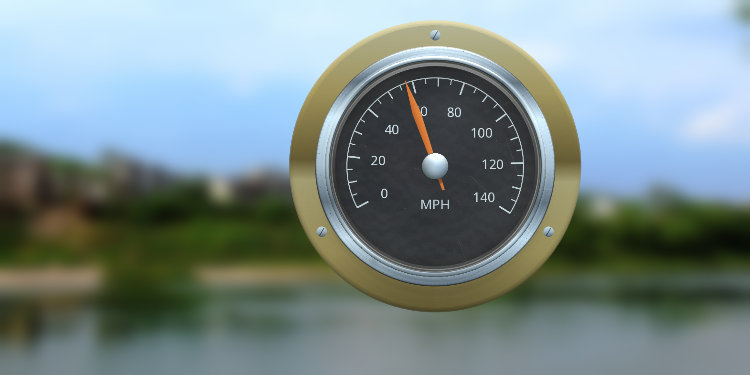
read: **57.5** mph
